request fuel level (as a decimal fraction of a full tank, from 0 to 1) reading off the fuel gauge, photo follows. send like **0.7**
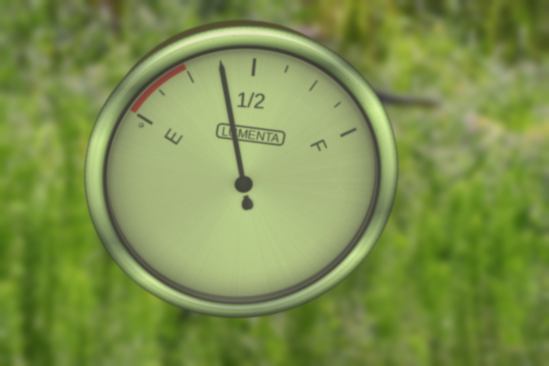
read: **0.375**
